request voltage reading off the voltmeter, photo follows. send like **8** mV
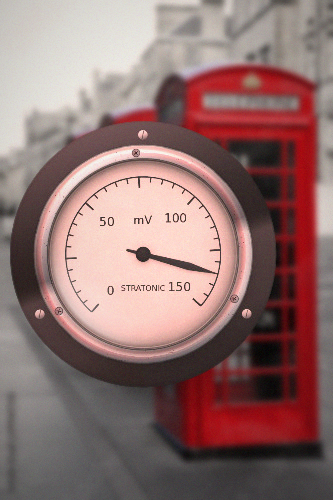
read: **135** mV
